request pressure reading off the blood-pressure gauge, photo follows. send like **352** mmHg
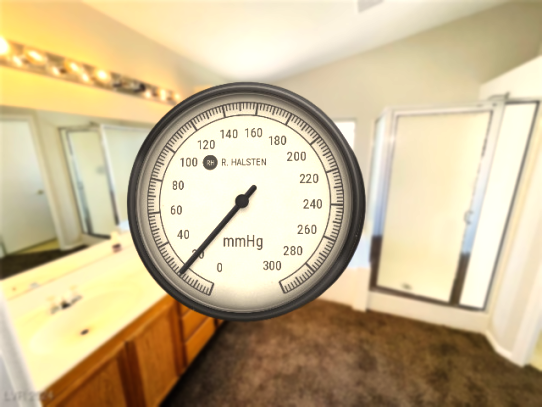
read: **20** mmHg
